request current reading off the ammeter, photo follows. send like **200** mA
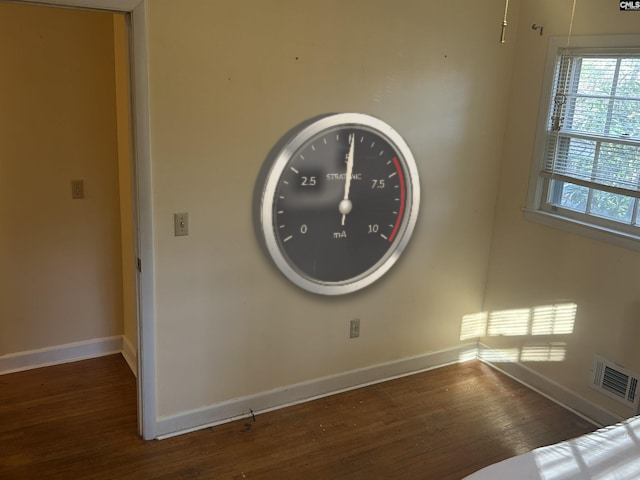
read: **5** mA
